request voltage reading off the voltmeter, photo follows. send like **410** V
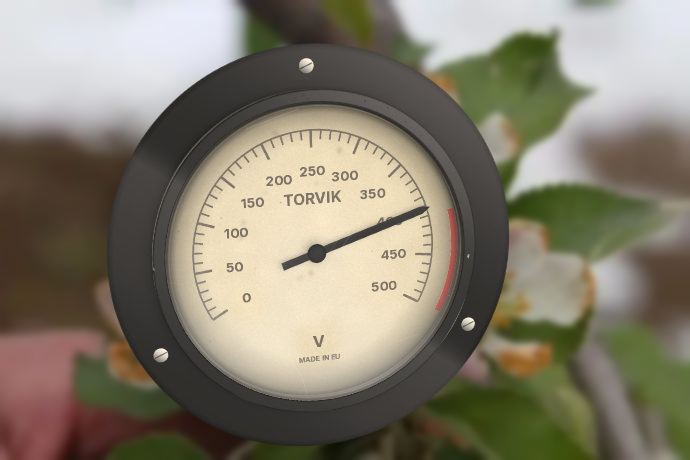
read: **400** V
